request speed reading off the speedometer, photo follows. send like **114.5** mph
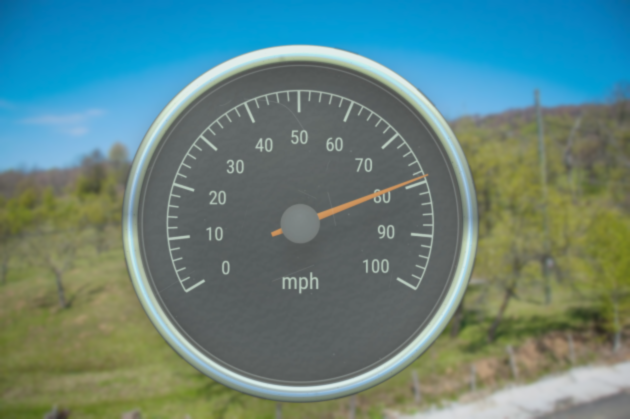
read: **79** mph
